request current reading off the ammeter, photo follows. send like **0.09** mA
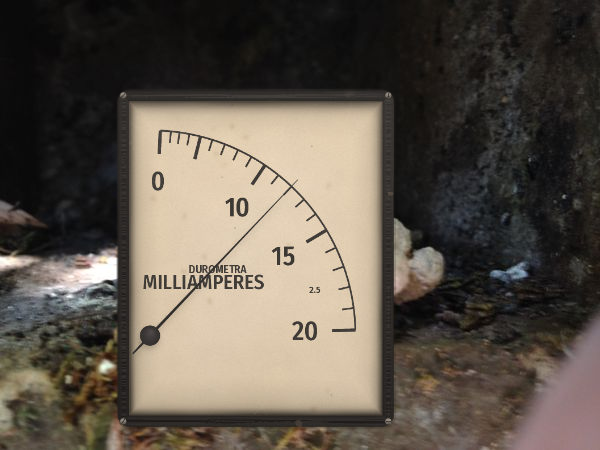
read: **12** mA
